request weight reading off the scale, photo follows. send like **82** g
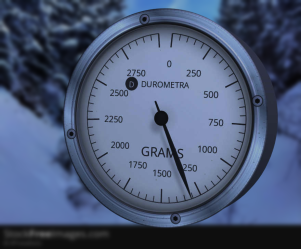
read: **1300** g
